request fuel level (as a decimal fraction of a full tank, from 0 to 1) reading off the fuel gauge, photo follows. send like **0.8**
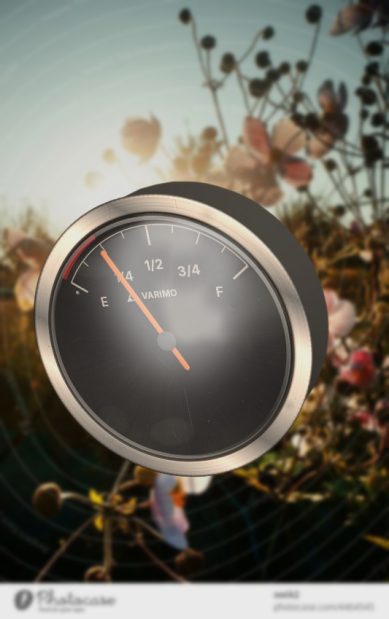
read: **0.25**
